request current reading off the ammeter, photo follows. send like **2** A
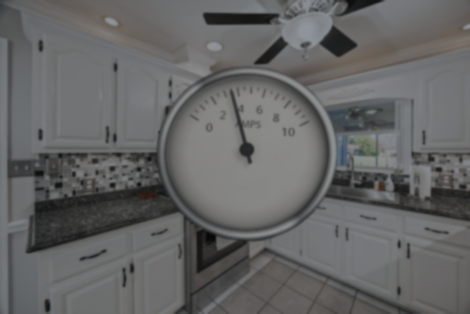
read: **3.5** A
